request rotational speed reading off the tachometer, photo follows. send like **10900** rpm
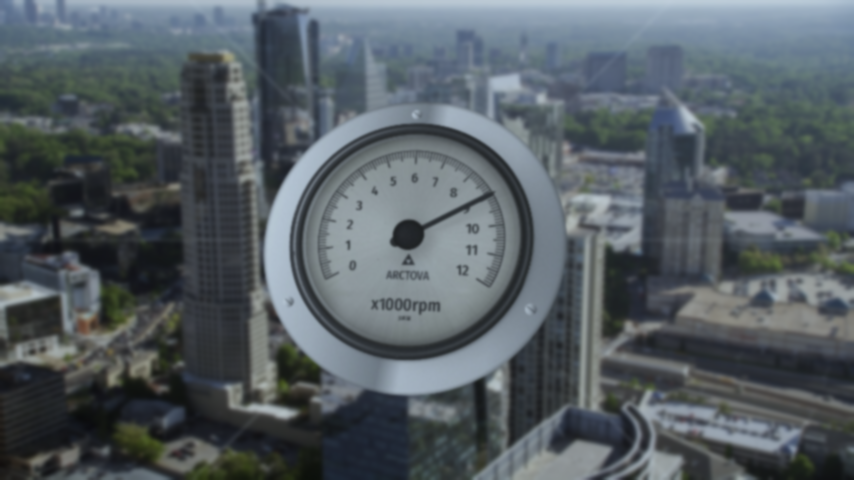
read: **9000** rpm
